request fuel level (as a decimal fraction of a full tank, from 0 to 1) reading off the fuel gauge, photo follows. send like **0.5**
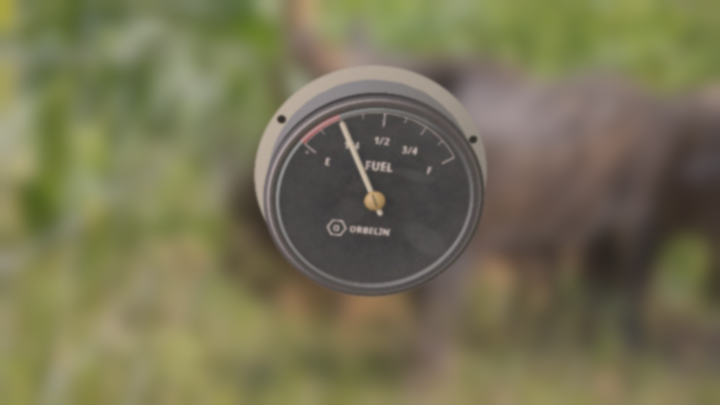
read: **0.25**
